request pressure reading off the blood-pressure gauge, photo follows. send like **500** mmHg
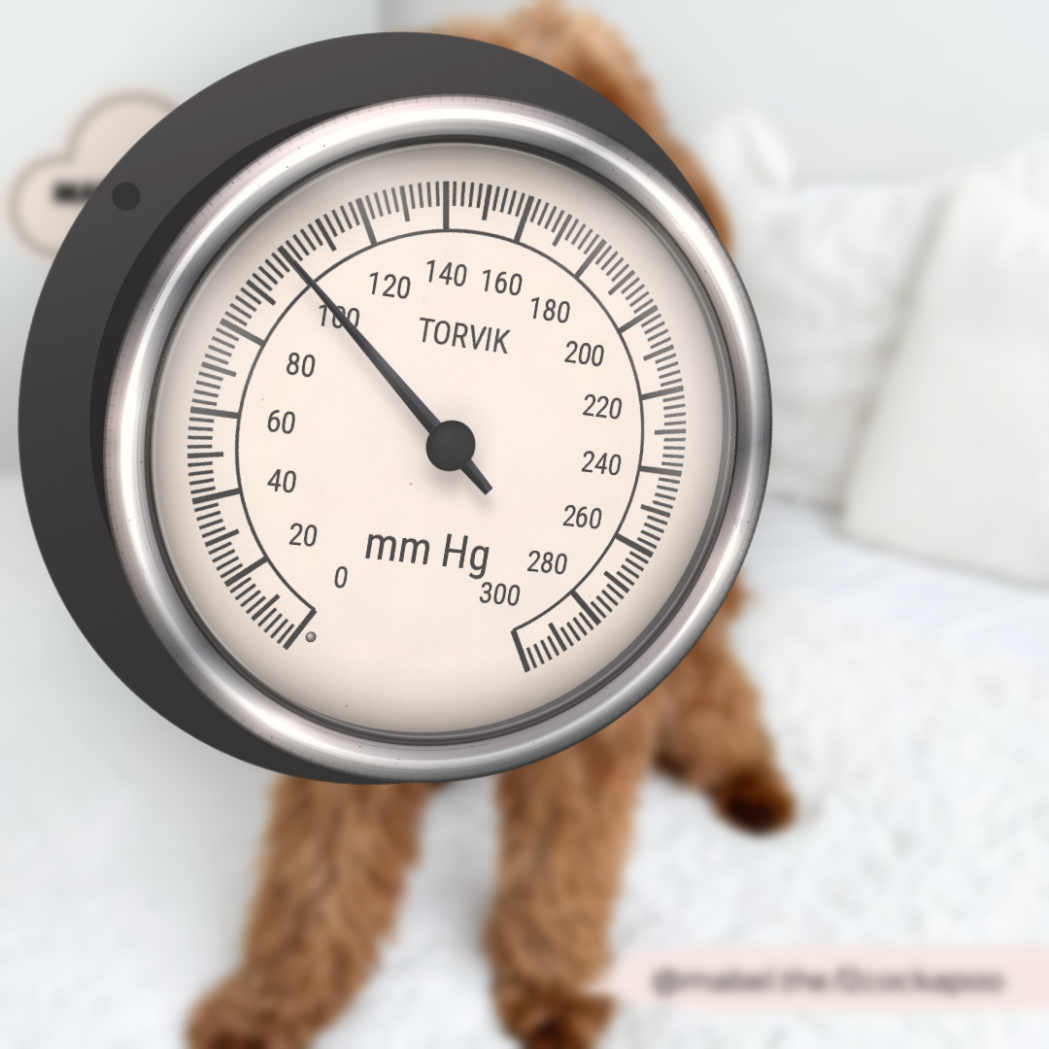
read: **100** mmHg
